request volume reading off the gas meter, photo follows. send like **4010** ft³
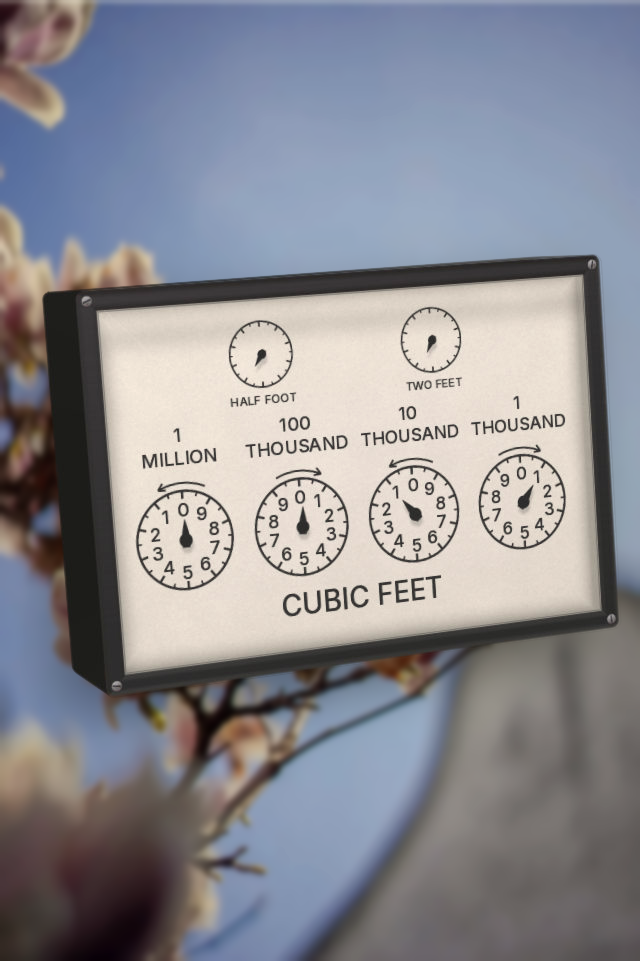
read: **1100** ft³
